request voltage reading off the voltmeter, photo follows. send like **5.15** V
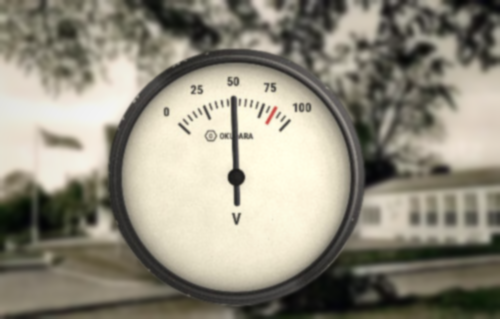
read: **50** V
